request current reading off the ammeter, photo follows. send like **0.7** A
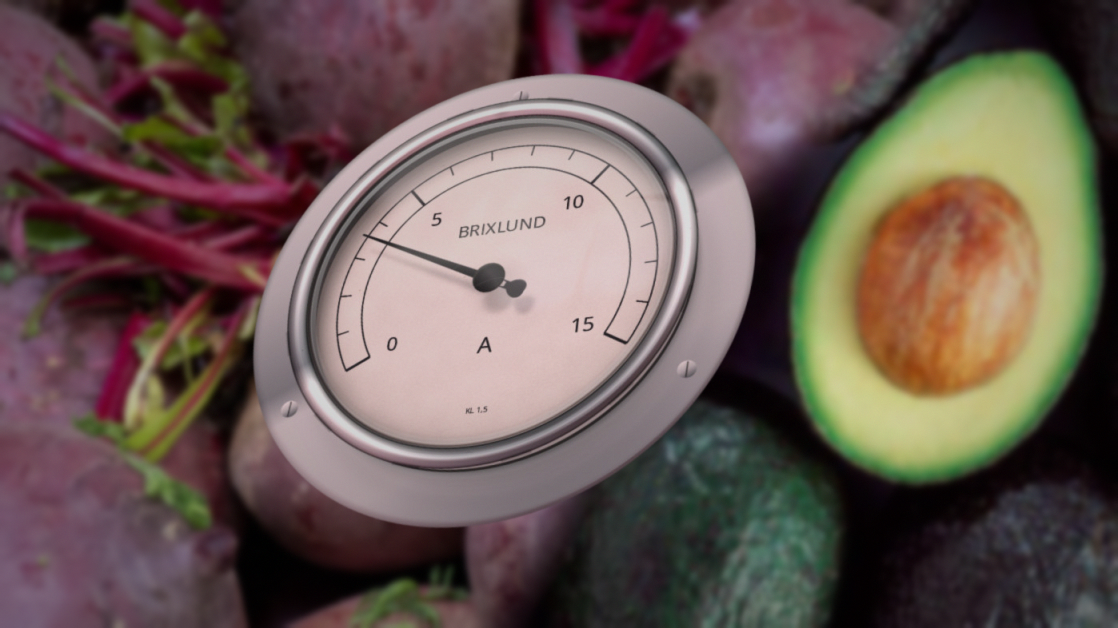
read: **3.5** A
